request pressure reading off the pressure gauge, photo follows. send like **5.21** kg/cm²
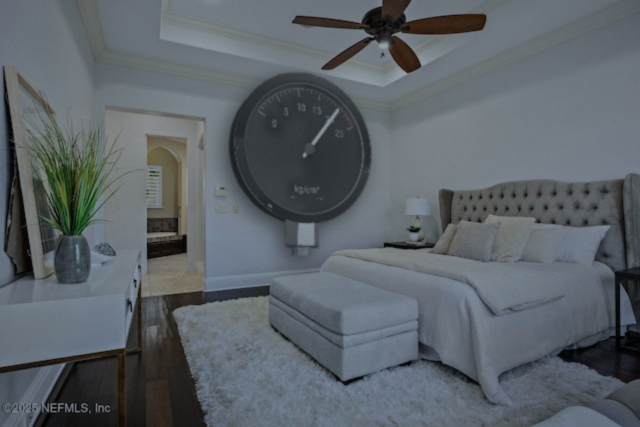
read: **20** kg/cm²
